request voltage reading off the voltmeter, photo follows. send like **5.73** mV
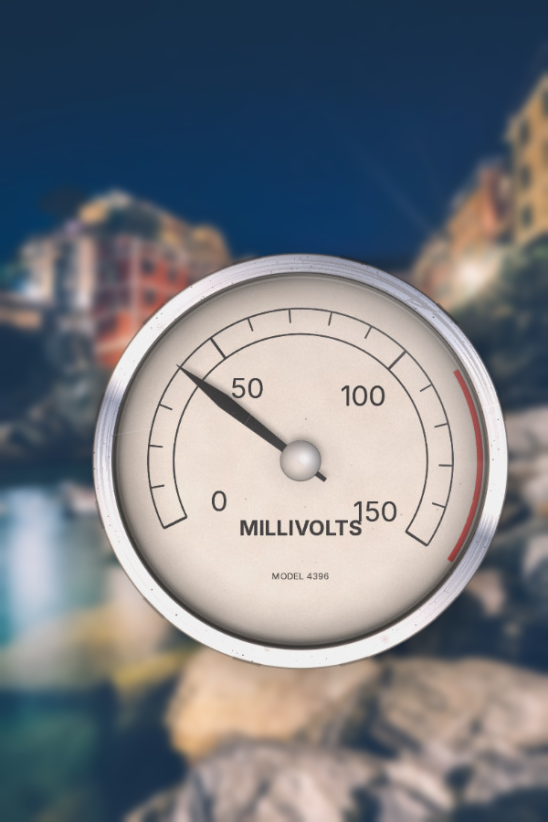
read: **40** mV
